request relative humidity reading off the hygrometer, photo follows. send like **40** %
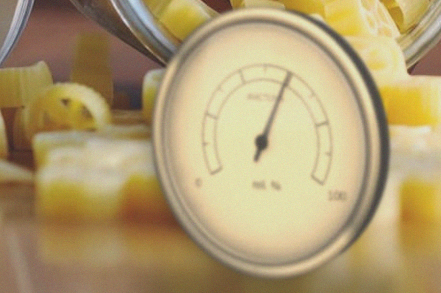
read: **60** %
